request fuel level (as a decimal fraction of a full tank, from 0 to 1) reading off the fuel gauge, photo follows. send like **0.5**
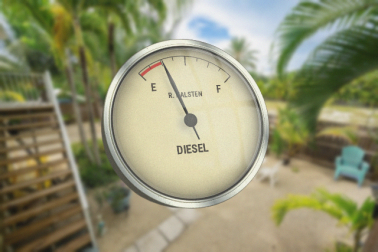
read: **0.25**
